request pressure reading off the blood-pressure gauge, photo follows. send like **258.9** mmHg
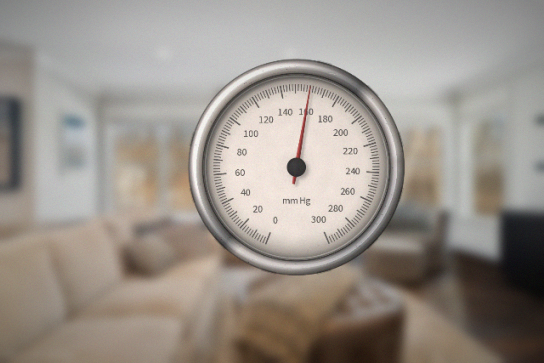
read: **160** mmHg
